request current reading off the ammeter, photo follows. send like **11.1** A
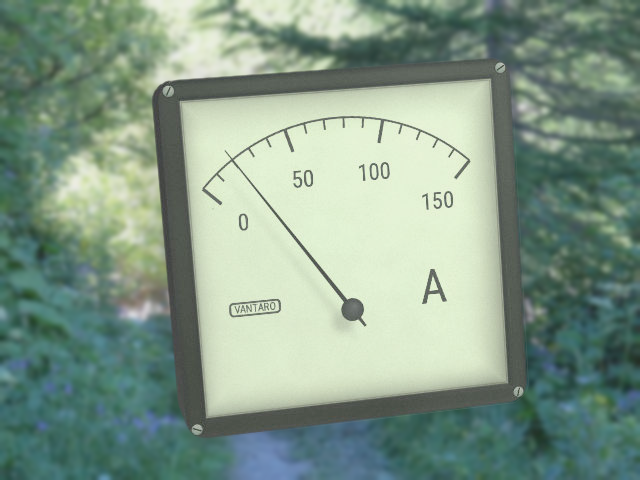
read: **20** A
